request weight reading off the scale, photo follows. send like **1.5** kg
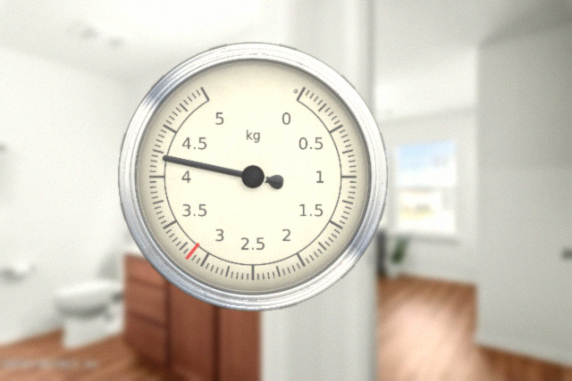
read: **4.2** kg
